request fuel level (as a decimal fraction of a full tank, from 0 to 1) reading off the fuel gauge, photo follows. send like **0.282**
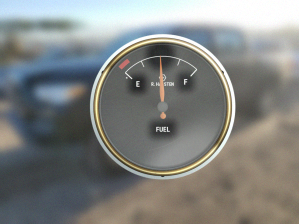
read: **0.5**
